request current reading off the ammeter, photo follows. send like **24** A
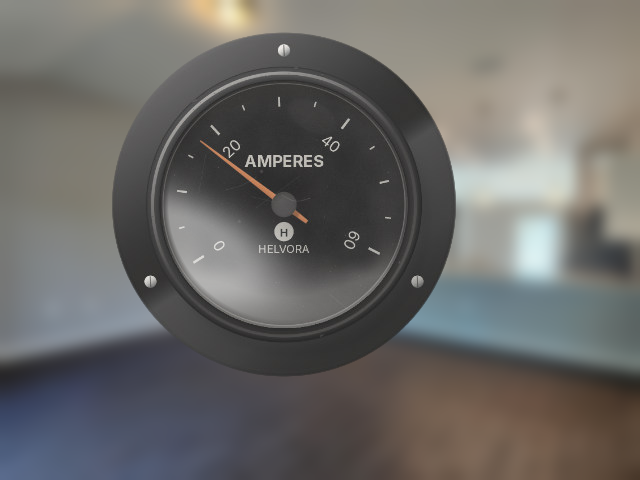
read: **17.5** A
